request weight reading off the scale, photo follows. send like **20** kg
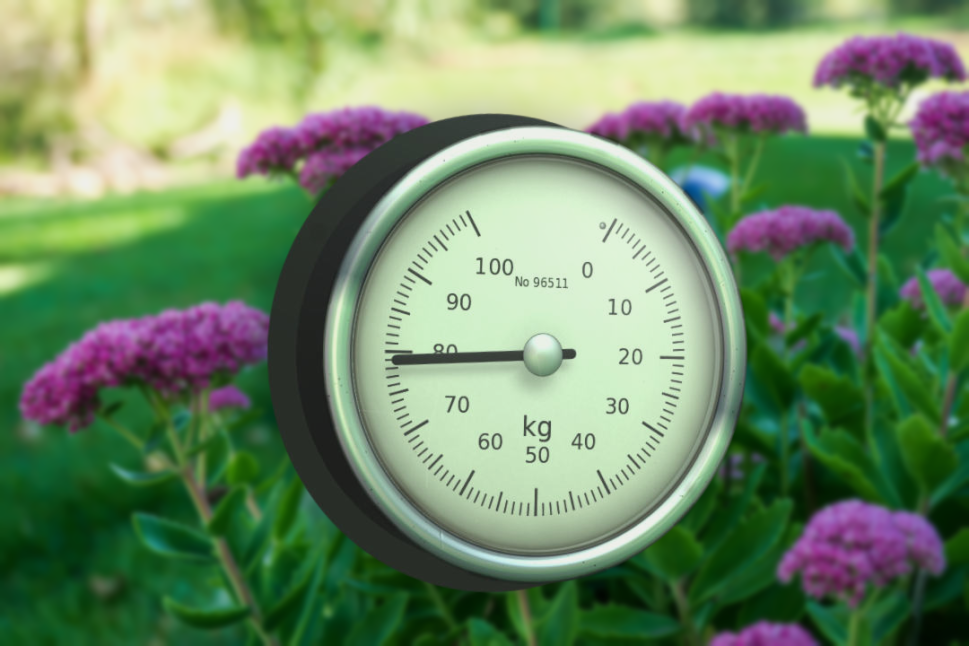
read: **79** kg
